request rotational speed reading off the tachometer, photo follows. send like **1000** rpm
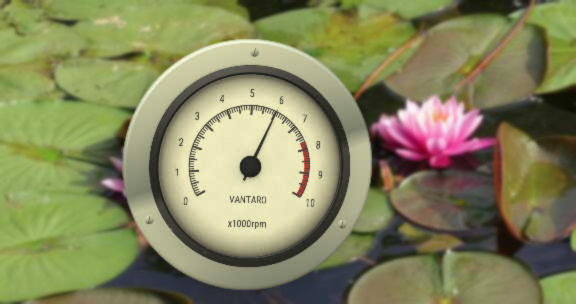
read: **6000** rpm
